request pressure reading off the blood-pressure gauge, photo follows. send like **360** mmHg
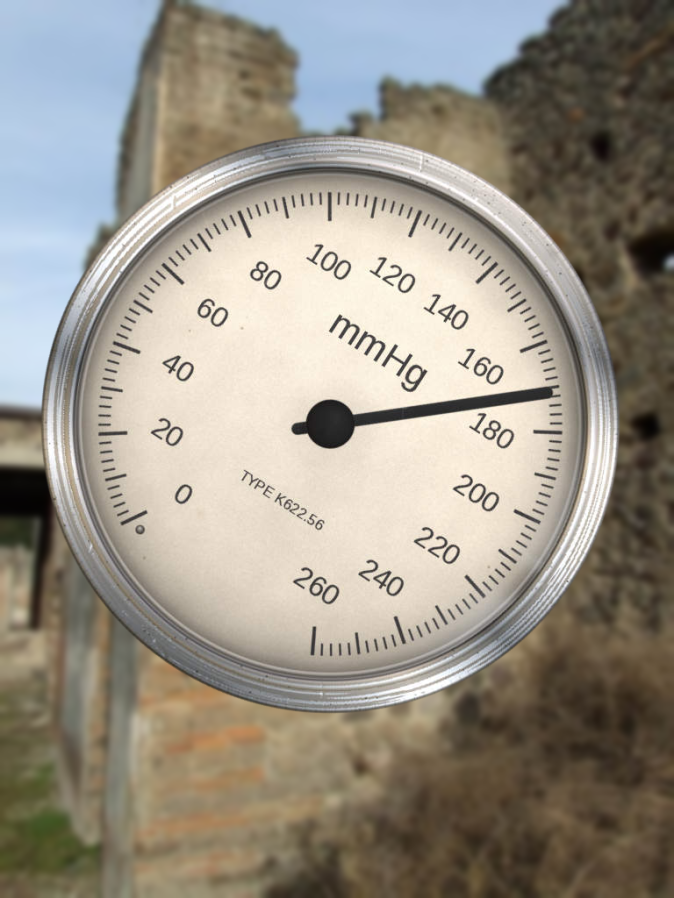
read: **171** mmHg
